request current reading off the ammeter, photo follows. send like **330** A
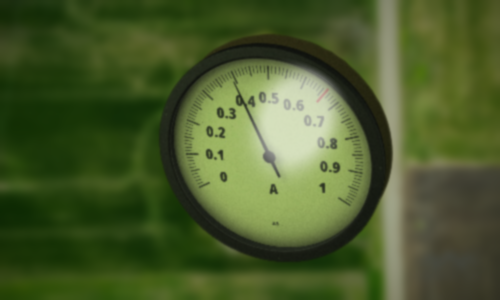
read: **0.4** A
